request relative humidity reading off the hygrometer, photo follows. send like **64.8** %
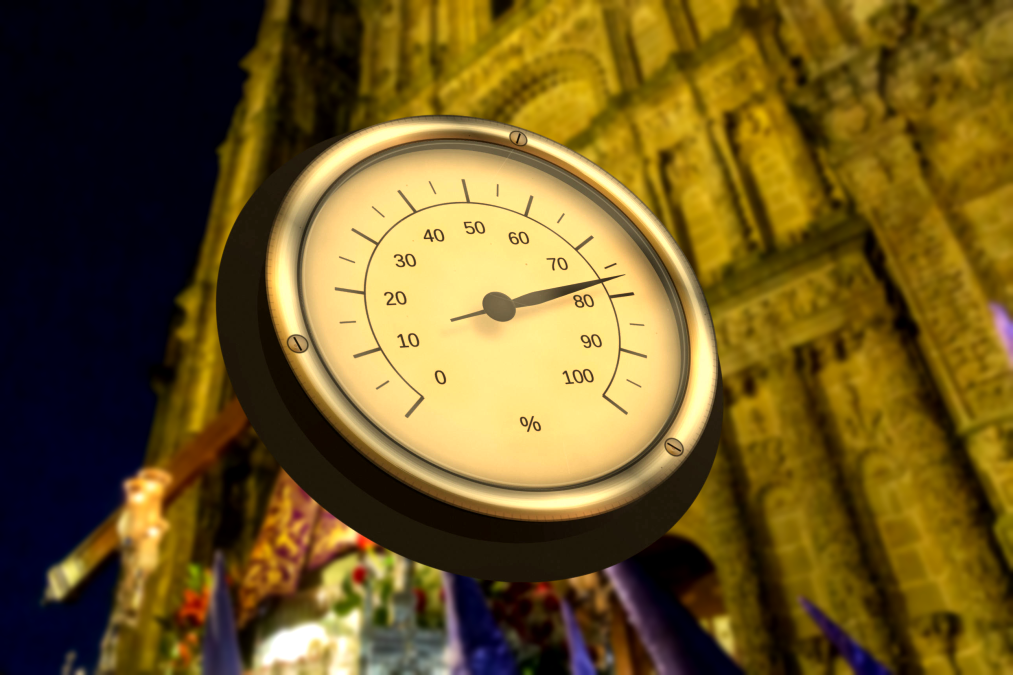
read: **77.5** %
